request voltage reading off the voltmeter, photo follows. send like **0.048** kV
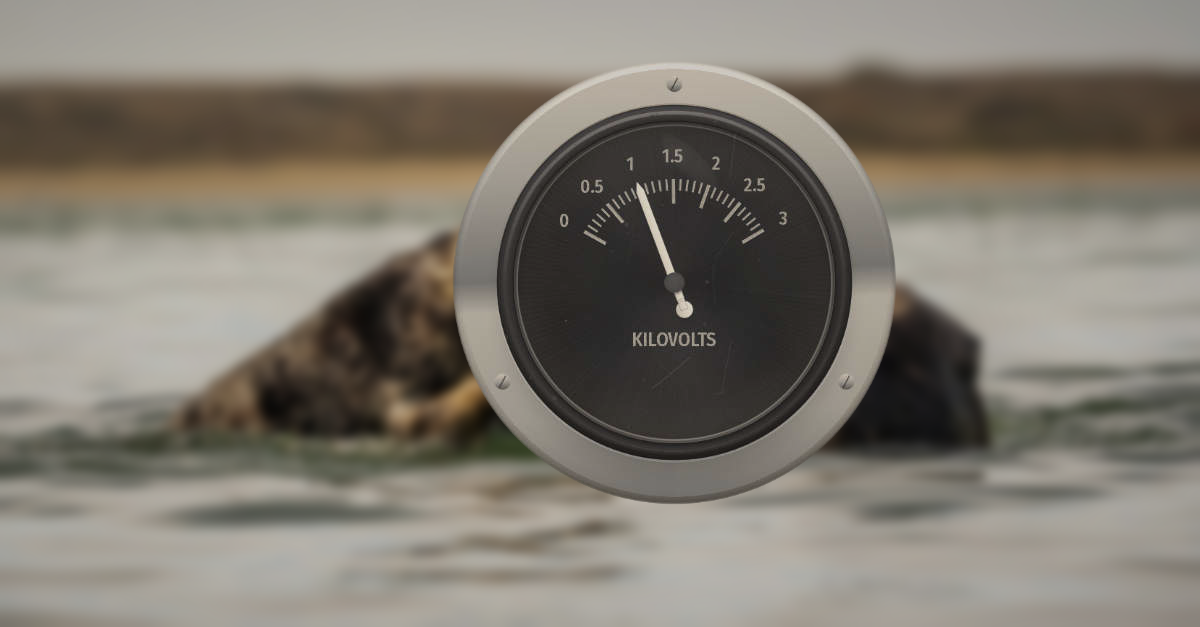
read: **1** kV
